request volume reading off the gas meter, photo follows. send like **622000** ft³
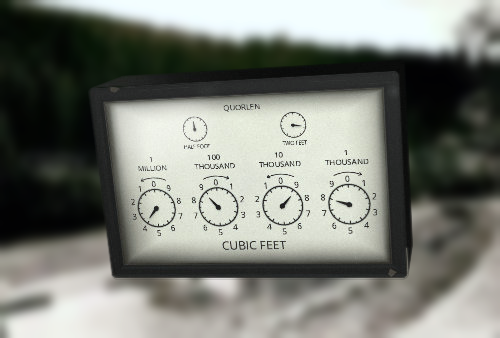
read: **388800** ft³
